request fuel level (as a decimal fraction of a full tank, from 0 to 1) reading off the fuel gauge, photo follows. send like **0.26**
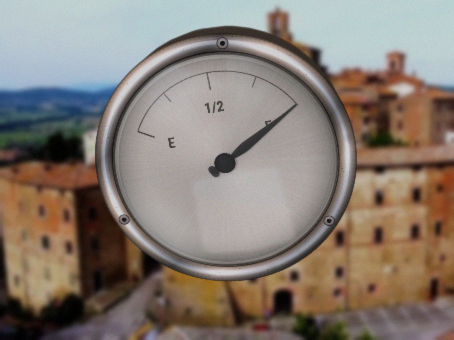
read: **1**
